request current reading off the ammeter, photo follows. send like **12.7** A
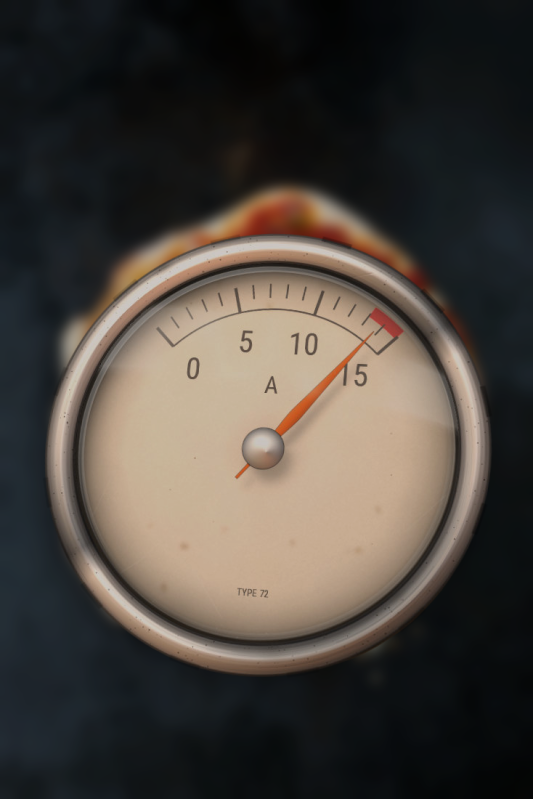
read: **14** A
